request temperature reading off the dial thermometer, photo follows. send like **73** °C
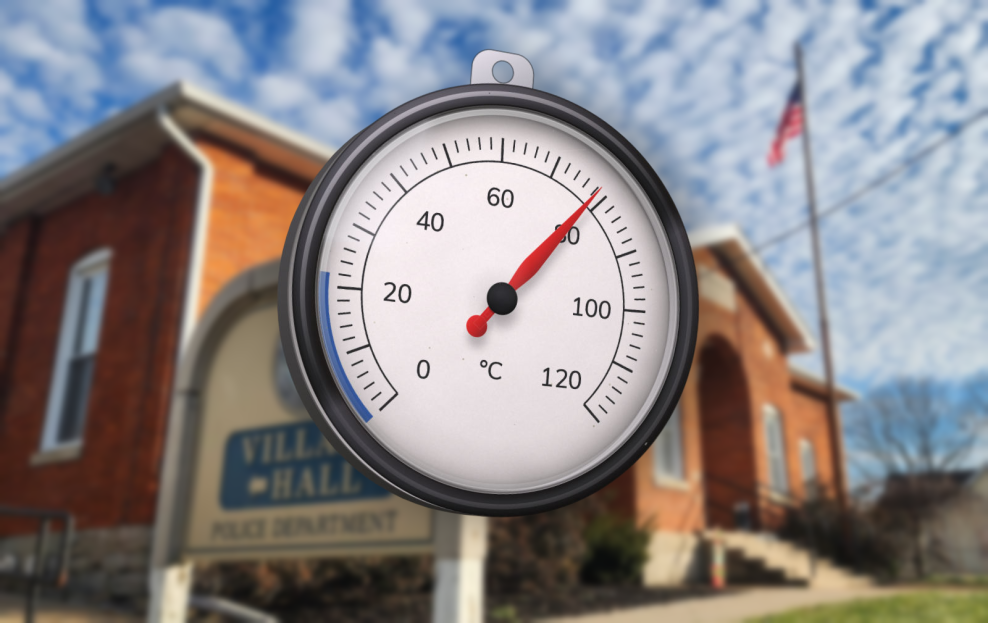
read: **78** °C
